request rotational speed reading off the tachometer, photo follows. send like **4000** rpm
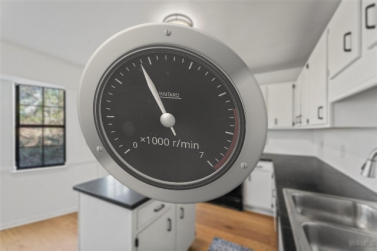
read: **2800** rpm
